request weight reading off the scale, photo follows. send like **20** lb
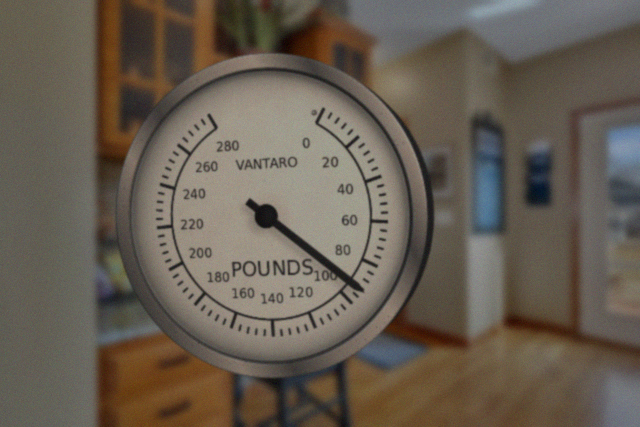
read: **92** lb
